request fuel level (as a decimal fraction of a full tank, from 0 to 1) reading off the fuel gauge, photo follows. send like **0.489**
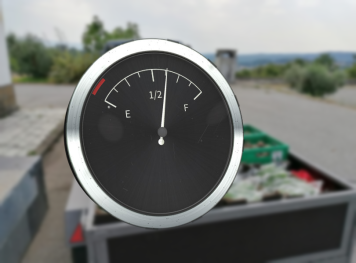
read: **0.625**
